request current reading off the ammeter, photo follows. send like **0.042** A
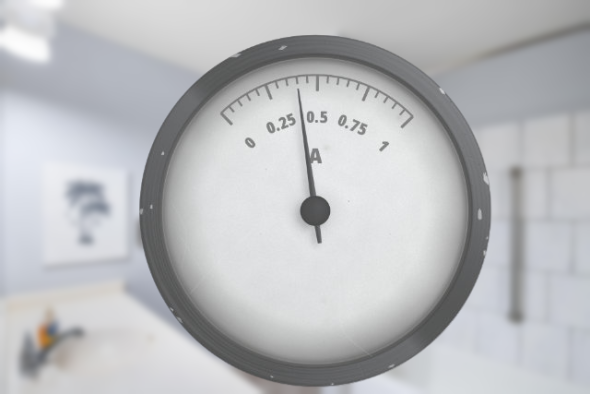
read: **0.4** A
